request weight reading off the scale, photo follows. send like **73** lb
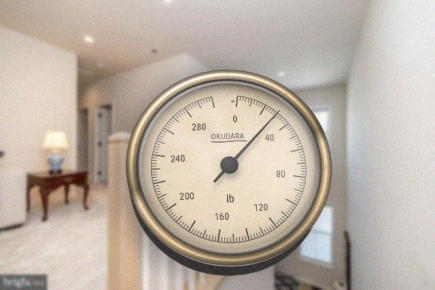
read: **30** lb
